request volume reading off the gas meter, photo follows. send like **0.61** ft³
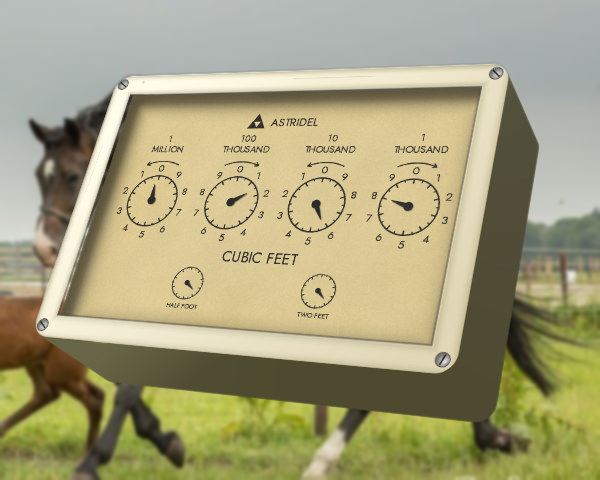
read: **15800** ft³
